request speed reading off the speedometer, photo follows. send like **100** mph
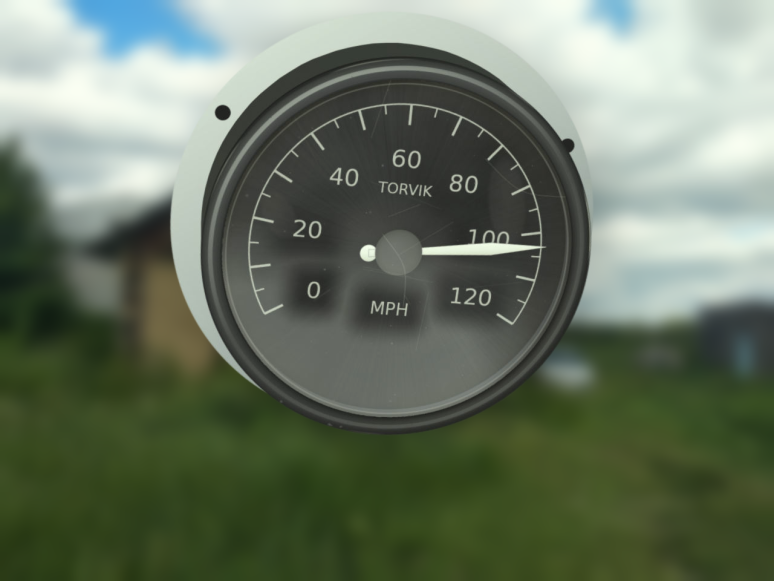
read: **102.5** mph
